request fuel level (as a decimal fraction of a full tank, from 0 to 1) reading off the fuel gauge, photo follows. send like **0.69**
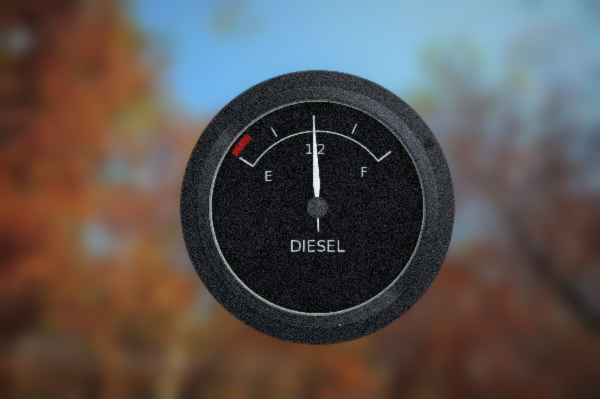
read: **0.5**
